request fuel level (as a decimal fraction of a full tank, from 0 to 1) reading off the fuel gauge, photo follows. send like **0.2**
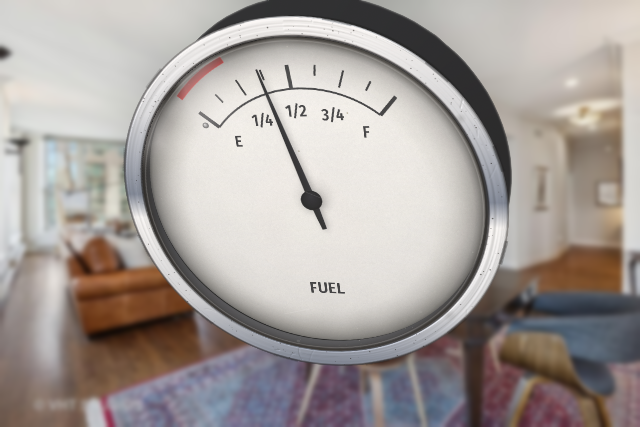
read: **0.375**
